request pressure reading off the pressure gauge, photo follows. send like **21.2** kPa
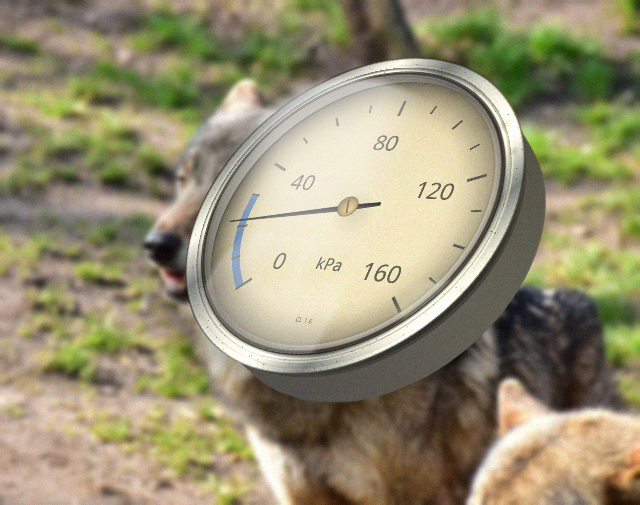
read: **20** kPa
